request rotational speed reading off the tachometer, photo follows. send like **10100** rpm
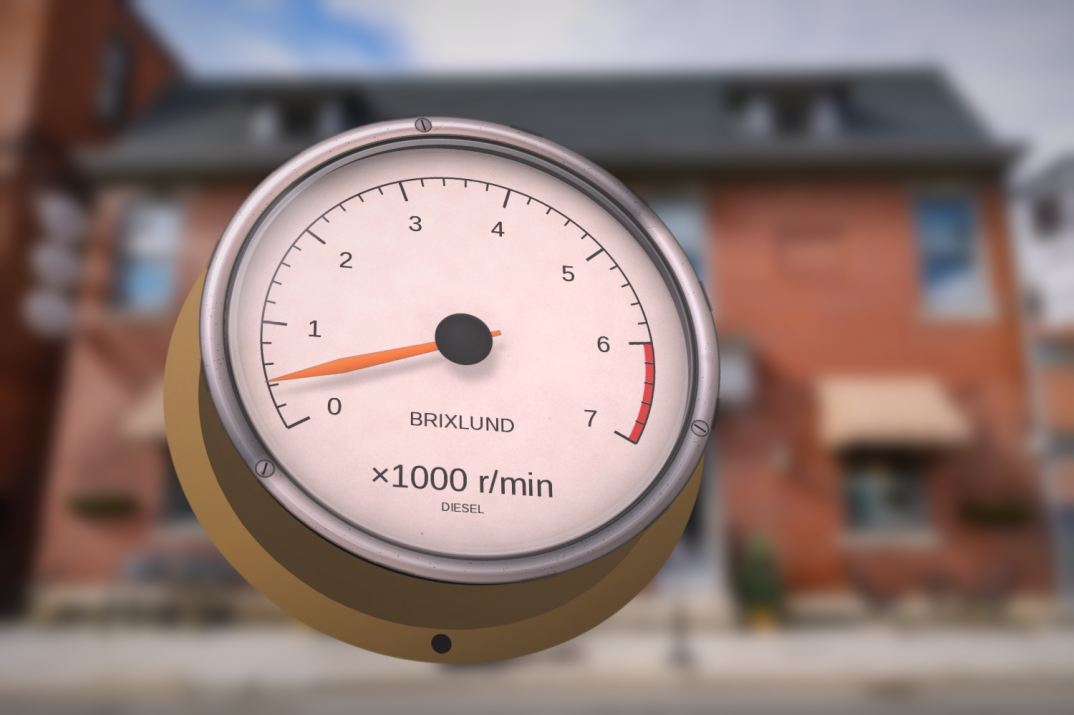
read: **400** rpm
